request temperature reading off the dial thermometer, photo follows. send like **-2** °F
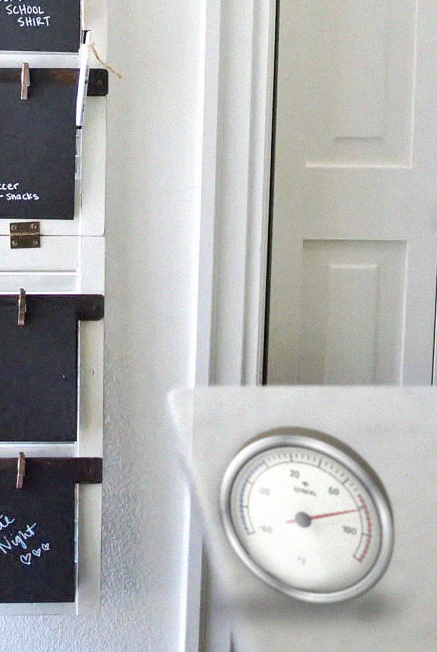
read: **80** °F
